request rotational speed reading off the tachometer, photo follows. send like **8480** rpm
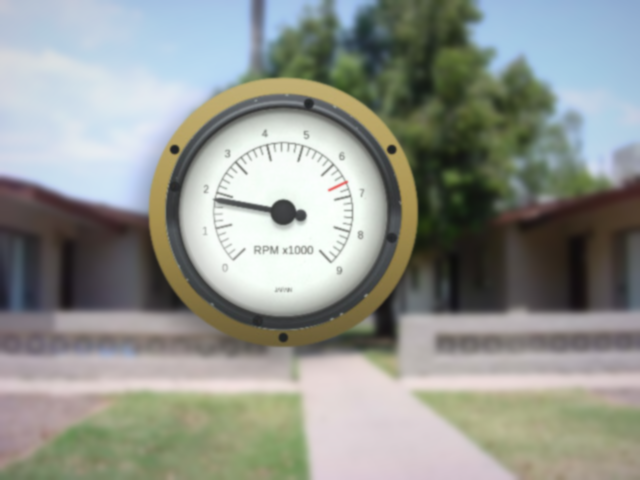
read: **1800** rpm
